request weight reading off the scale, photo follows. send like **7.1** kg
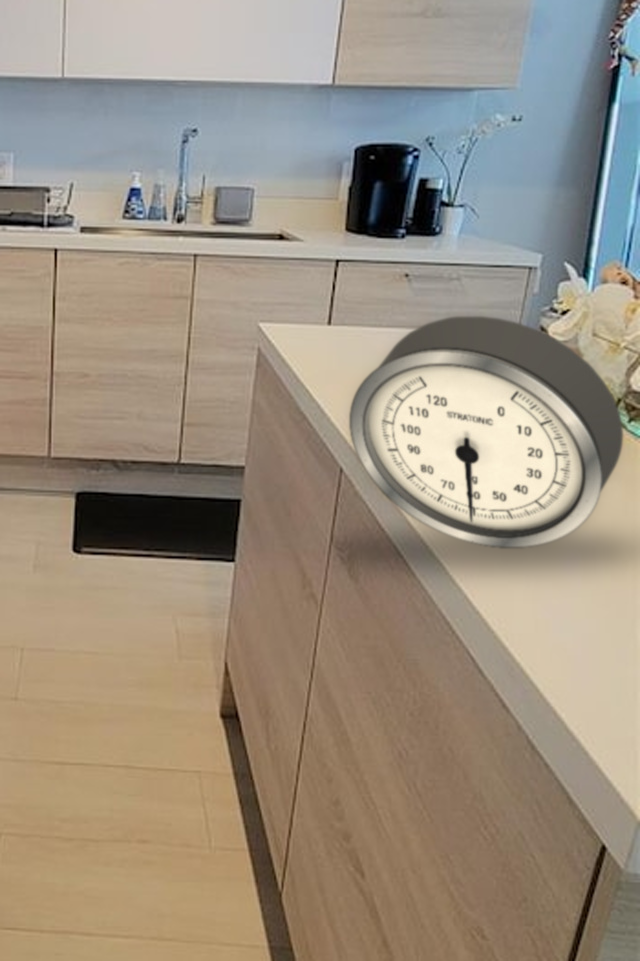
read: **60** kg
